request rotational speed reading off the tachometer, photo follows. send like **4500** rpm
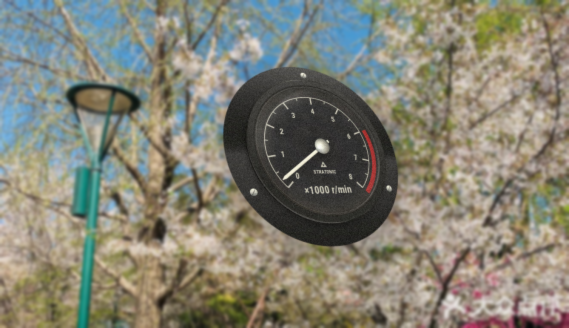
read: **250** rpm
